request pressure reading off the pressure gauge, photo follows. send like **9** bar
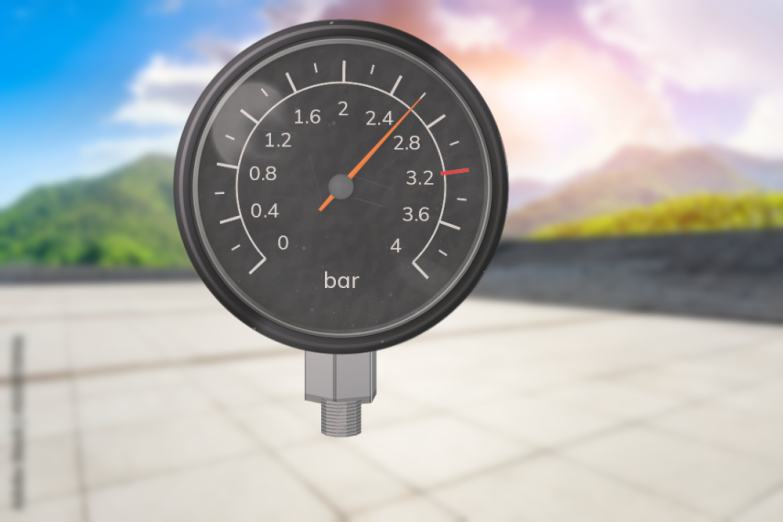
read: **2.6** bar
